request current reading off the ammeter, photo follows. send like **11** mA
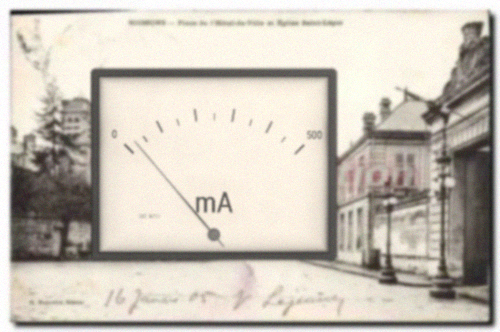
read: **25** mA
